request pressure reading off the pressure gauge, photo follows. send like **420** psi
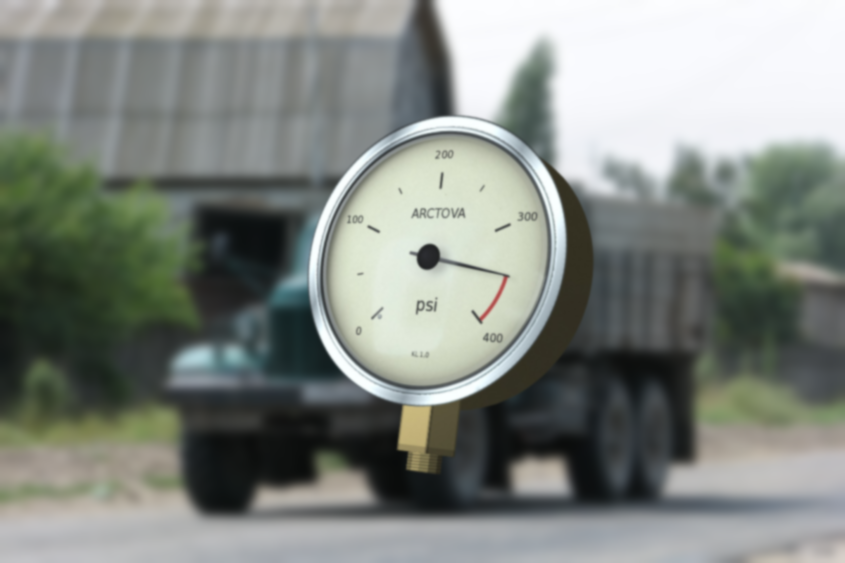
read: **350** psi
